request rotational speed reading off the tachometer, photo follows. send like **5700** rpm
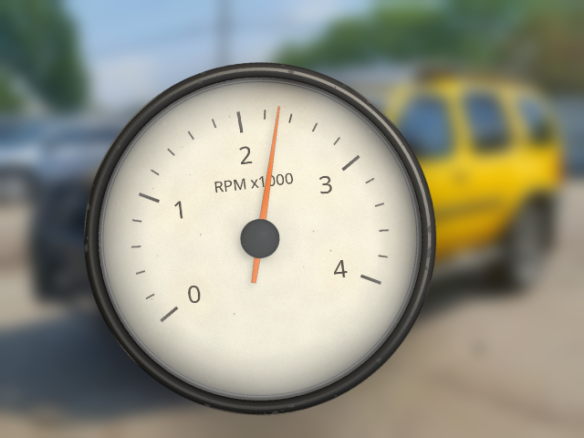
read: **2300** rpm
